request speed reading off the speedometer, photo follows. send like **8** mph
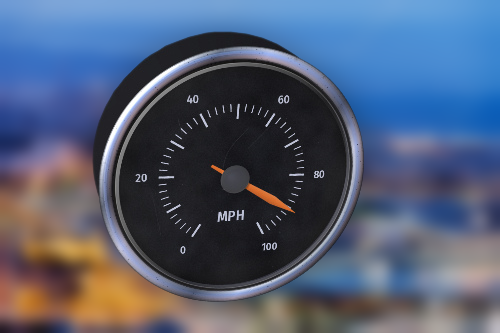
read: **90** mph
